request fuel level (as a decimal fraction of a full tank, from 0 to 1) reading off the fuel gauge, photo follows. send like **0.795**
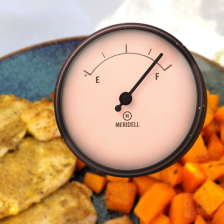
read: **0.875**
